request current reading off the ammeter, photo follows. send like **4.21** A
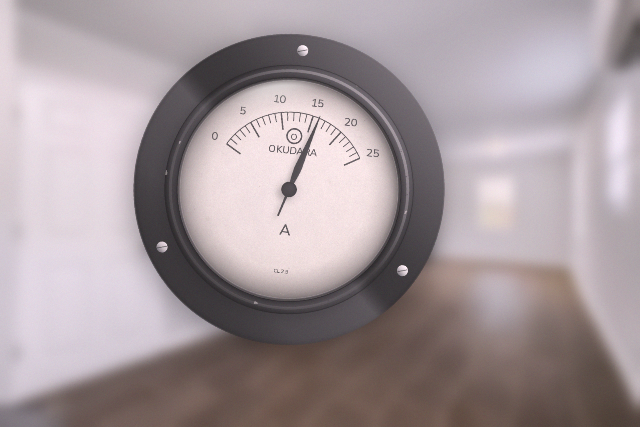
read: **16** A
